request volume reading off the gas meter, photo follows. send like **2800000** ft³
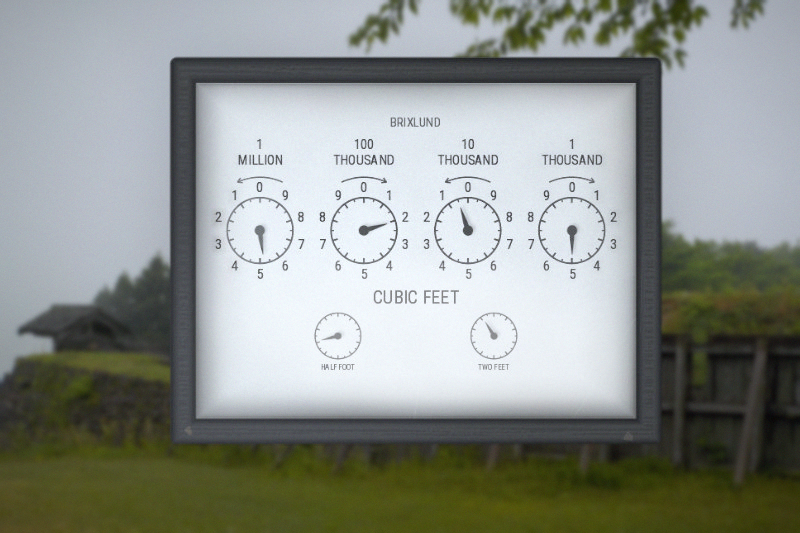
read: **520500** ft³
